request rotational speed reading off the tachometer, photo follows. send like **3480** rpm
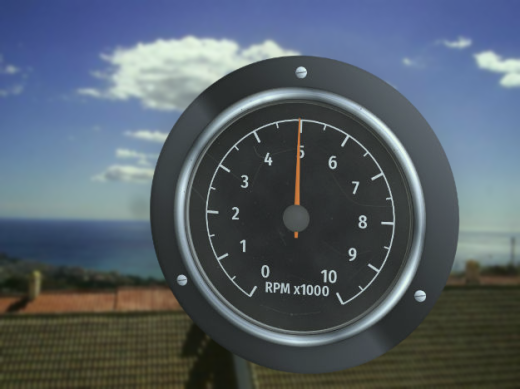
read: **5000** rpm
